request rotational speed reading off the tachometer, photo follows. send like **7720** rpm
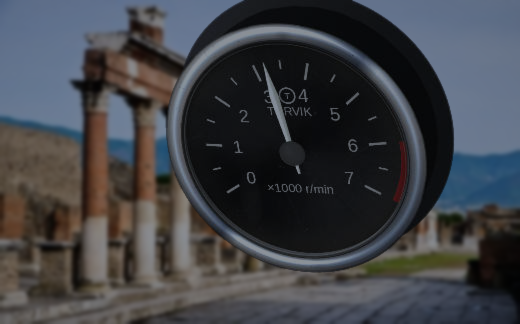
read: **3250** rpm
